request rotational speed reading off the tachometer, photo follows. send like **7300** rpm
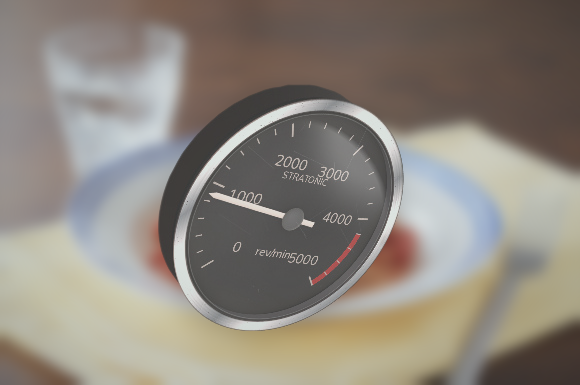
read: **900** rpm
